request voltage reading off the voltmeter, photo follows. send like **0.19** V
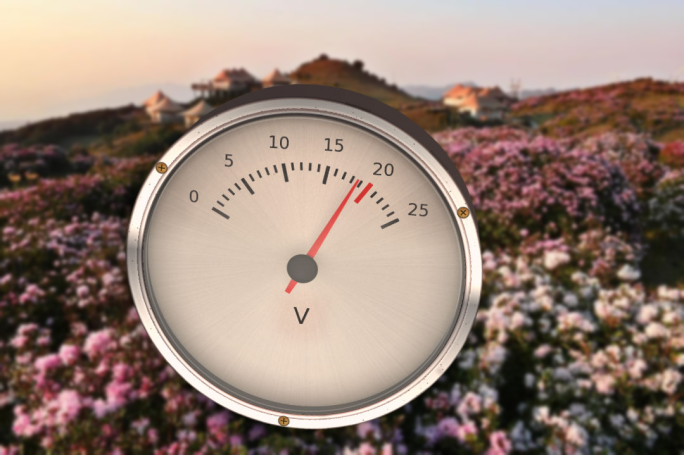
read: **18.5** V
